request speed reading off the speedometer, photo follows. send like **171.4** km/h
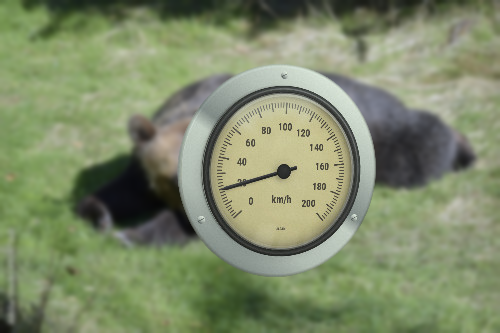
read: **20** km/h
